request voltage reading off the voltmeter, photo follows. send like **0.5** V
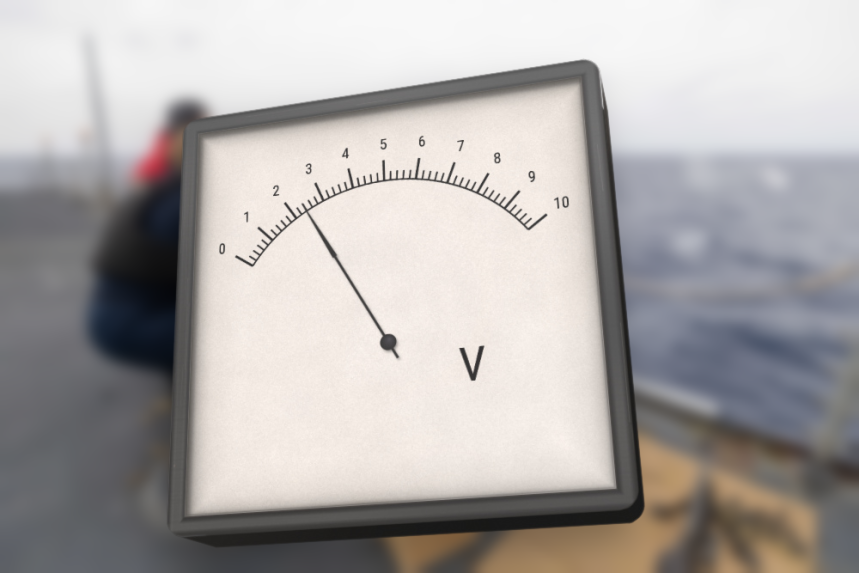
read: **2.4** V
